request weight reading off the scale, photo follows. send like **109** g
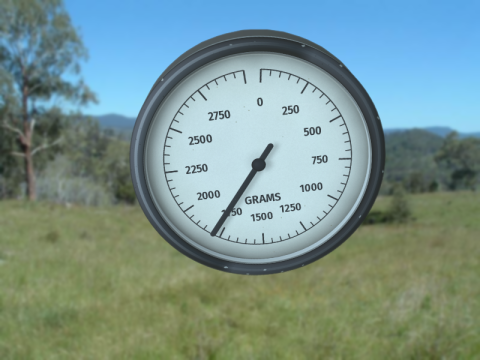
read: **1800** g
